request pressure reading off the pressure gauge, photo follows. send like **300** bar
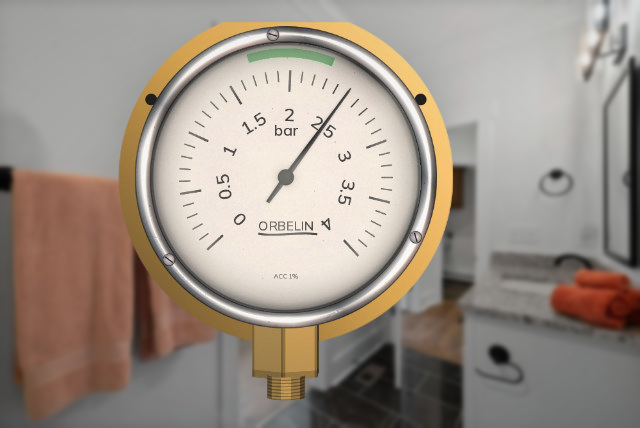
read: **2.5** bar
